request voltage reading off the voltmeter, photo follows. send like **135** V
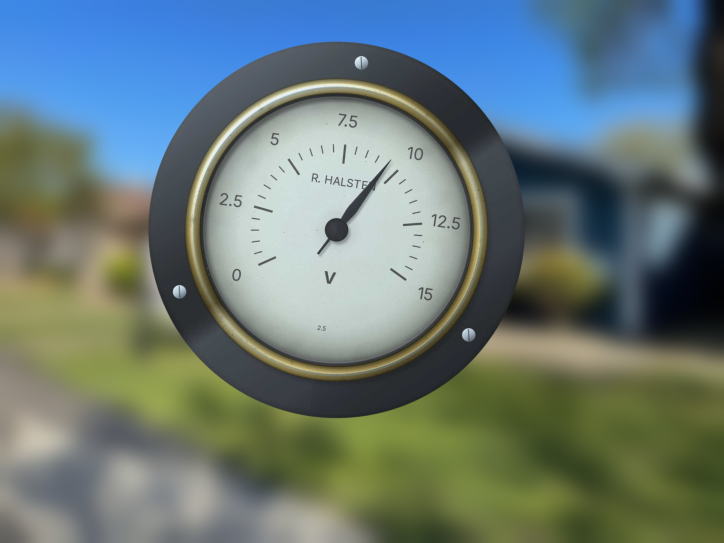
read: **9.5** V
